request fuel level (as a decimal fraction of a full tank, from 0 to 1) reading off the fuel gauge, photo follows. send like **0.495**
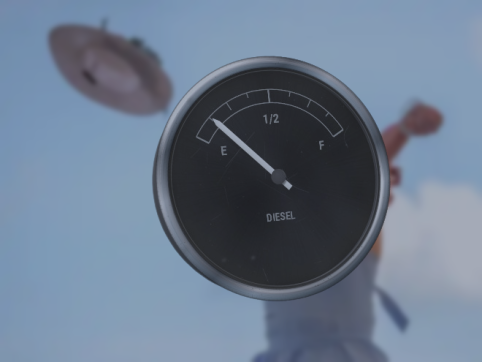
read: **0.125**
